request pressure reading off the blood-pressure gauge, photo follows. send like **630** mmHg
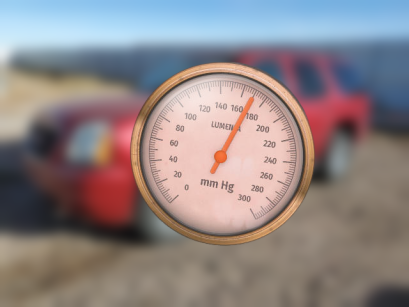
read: **170** mmHg
